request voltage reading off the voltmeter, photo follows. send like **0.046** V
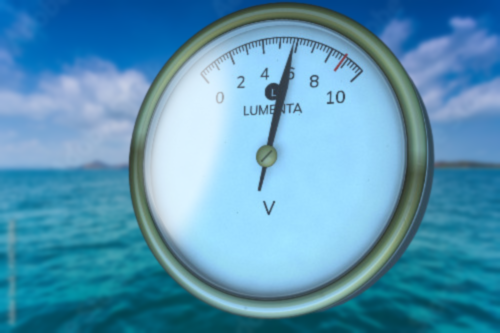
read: **6** V
